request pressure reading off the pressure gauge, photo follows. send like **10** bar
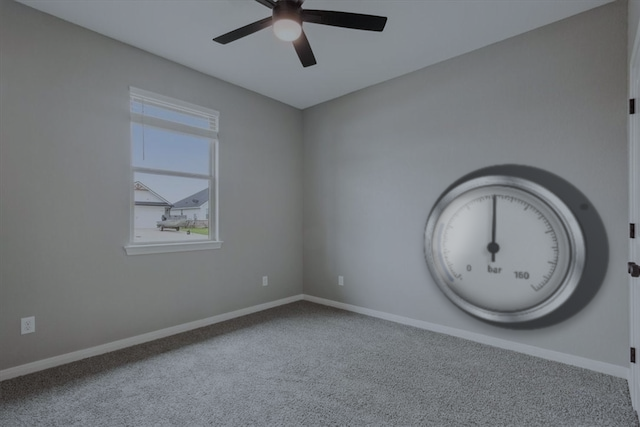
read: **80** bar
